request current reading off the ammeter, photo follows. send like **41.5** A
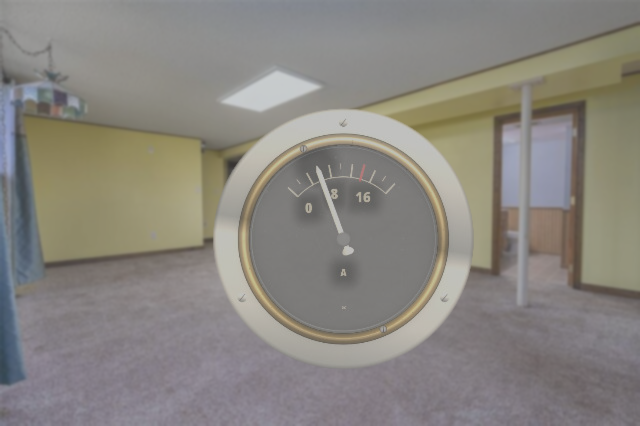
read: **6** A
